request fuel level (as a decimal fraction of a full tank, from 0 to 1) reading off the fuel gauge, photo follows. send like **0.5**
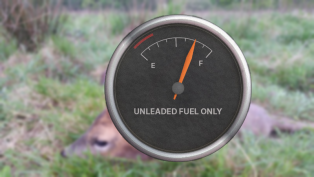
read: **0.75**
